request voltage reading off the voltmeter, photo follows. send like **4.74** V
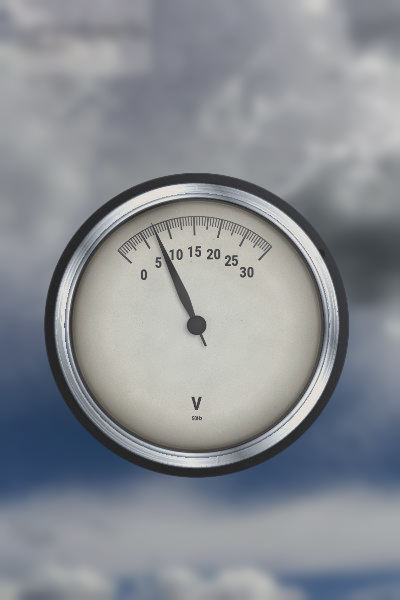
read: **7.5** V
